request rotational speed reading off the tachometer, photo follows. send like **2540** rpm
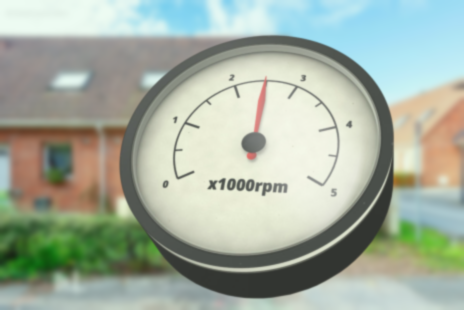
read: **2500** rpm
